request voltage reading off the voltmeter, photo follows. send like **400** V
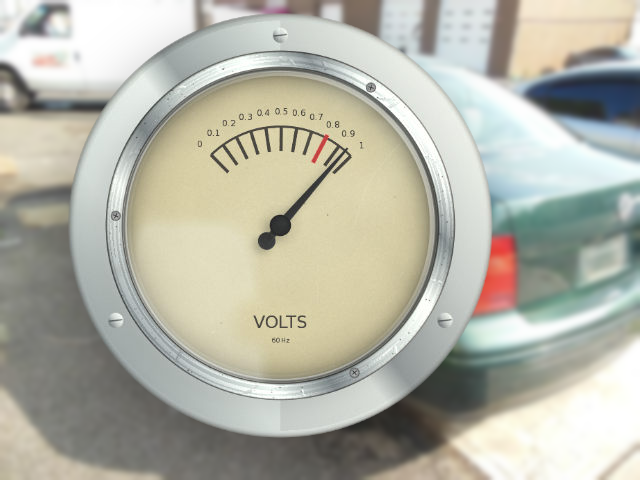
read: **0.95** V
